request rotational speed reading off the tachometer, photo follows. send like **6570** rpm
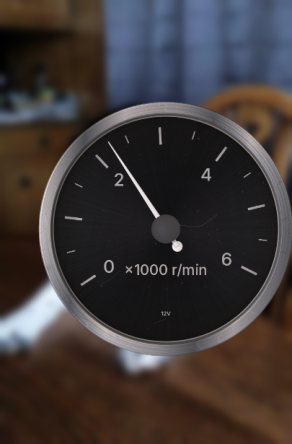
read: **2250** rpm
